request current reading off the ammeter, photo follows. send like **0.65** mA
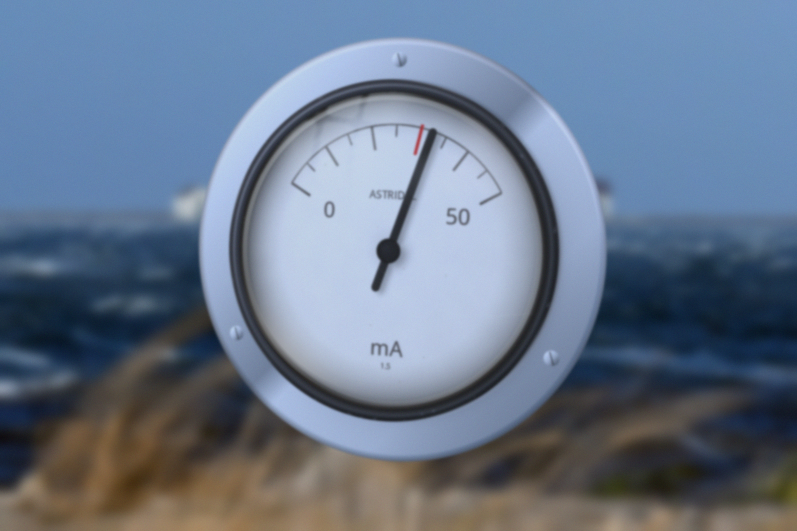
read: **32.5** mA
